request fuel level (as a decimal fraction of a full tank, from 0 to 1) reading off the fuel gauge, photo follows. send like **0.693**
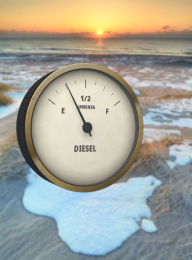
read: **0.25**
